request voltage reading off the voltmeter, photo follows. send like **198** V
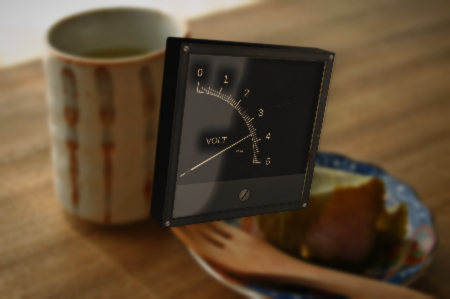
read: **3.5** V
